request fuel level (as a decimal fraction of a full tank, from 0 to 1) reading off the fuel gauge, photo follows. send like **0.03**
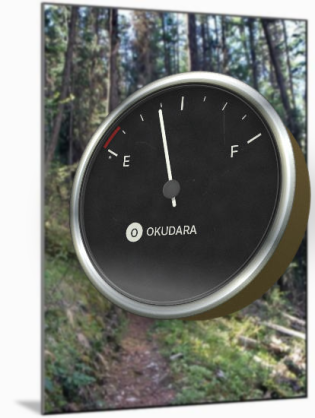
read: **0.375**
